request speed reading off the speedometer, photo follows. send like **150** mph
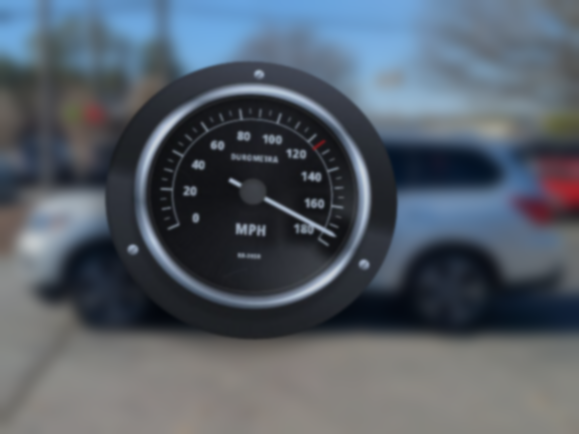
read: **175** mph
